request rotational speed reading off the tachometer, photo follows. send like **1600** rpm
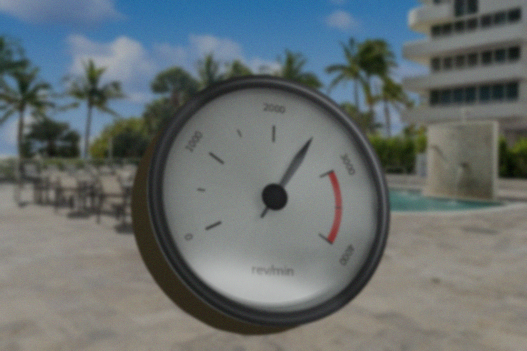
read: **2500** rpm
